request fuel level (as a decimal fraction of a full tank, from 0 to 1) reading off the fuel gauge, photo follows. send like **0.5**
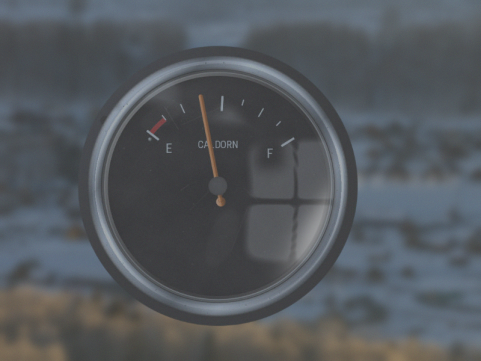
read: **0.375**
